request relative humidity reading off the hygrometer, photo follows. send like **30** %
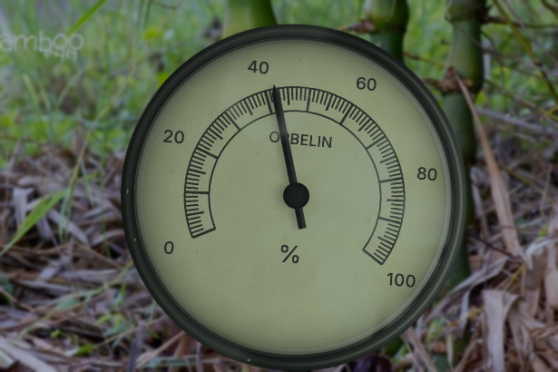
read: **42** %
